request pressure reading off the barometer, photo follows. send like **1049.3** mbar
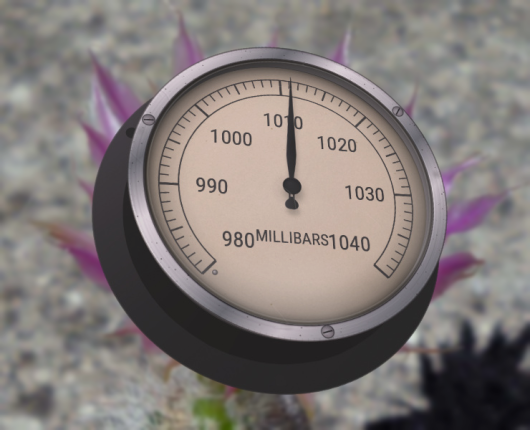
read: **1011** mbar
